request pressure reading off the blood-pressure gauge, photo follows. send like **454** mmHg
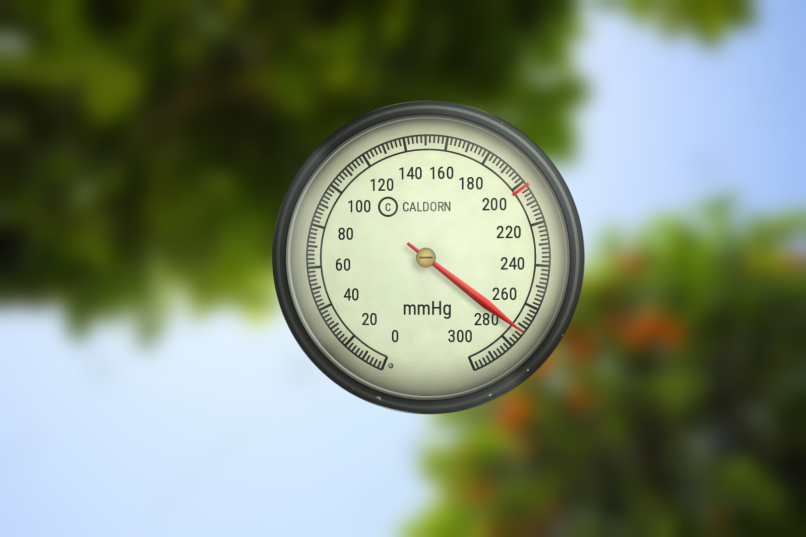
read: **272** mmHg
